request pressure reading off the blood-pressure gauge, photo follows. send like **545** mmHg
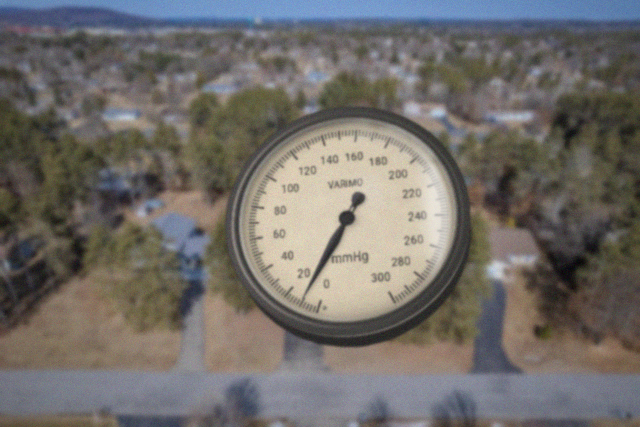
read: **10** mmHg
